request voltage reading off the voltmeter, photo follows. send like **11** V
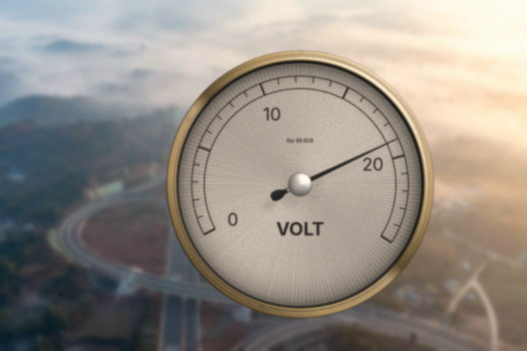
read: **19** V
